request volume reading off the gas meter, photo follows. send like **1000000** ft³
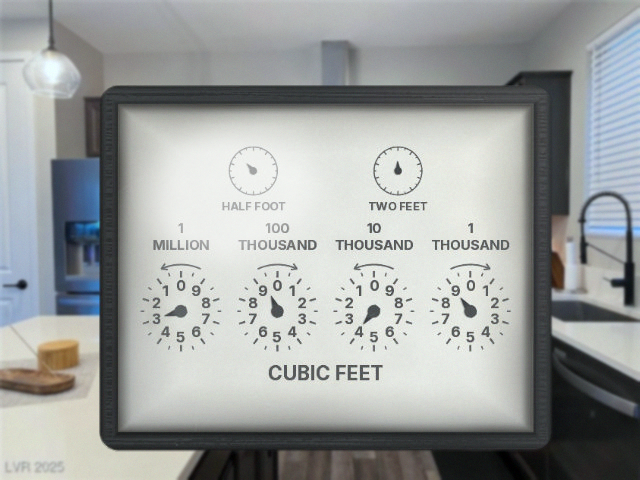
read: **293900** ft³
